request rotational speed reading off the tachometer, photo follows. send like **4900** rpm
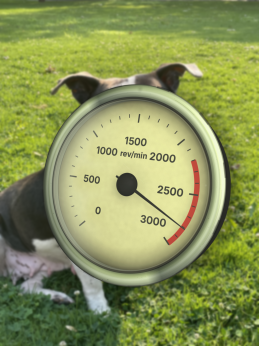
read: **2800** rpm
